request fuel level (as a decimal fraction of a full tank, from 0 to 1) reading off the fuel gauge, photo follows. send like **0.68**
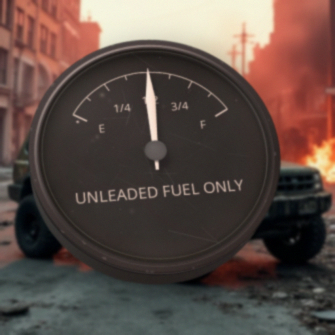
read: **0.5**
